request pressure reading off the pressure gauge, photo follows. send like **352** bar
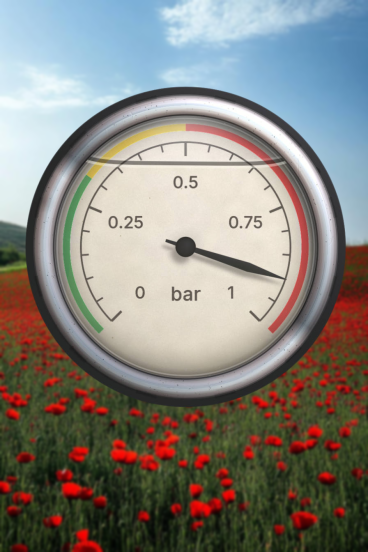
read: **0.9** bar
